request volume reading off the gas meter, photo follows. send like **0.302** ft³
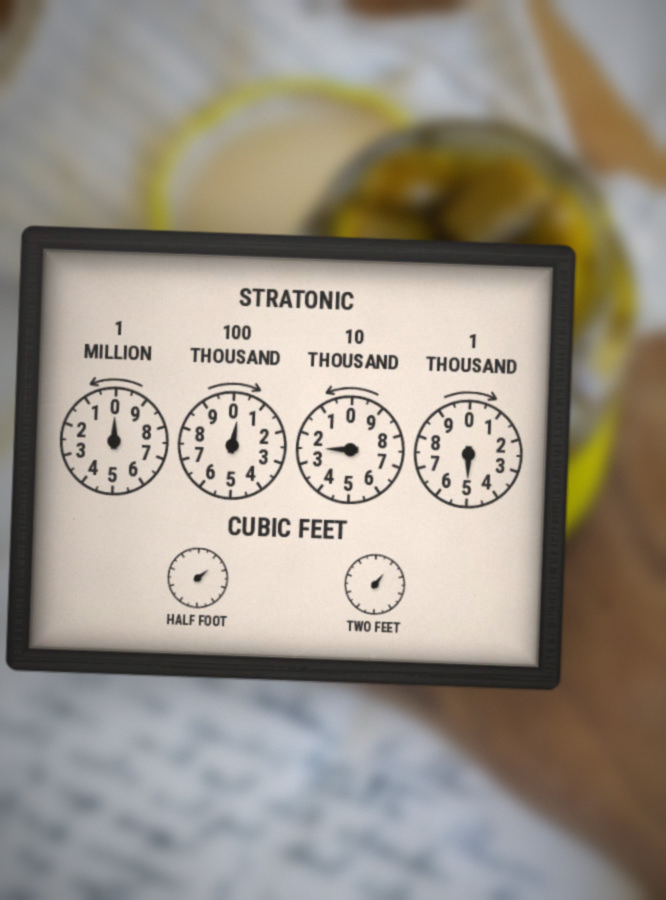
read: **2500** ft³
